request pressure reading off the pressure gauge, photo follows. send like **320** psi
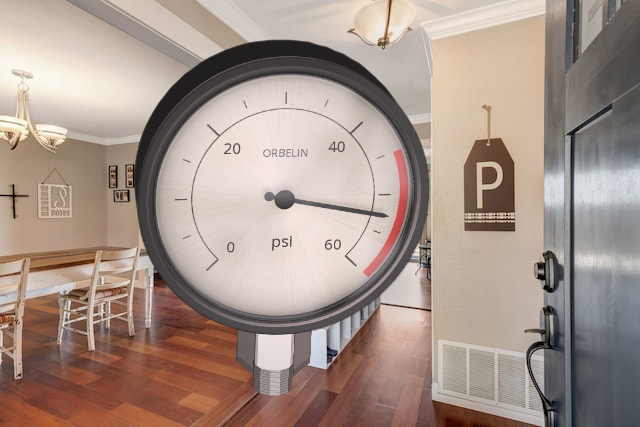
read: **52.5** psi
